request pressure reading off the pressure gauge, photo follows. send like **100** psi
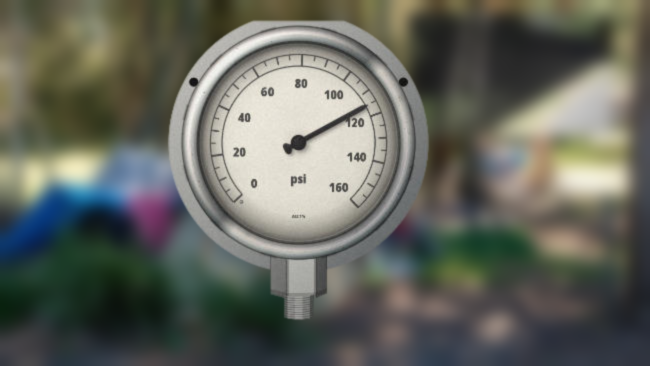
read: **115** psi
